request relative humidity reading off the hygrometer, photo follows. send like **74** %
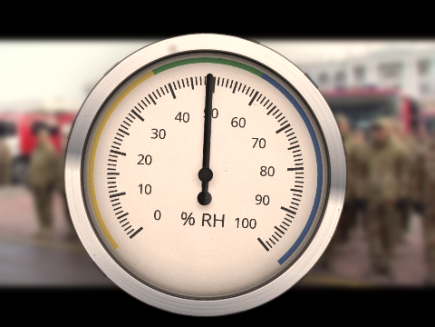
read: **49** %
